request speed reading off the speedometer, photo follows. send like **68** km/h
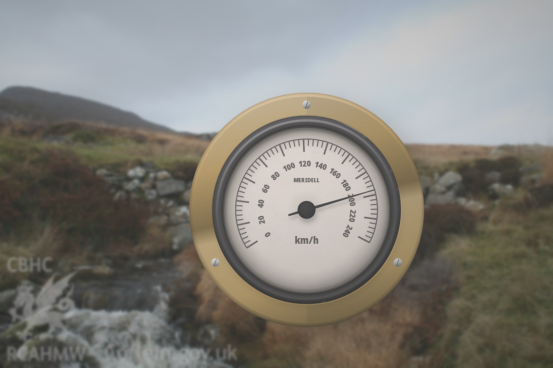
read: **196** km/h
